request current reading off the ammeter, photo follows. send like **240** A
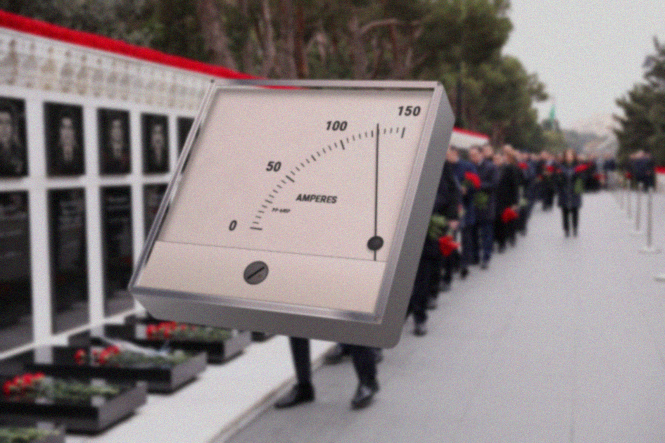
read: **130** A
